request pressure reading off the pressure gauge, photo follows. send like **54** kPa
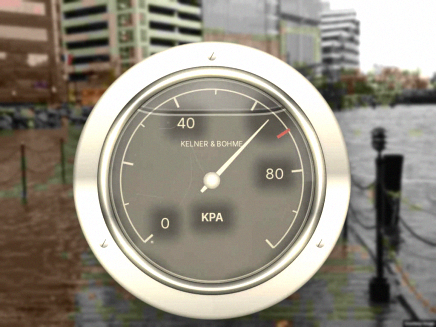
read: **65** kPa
